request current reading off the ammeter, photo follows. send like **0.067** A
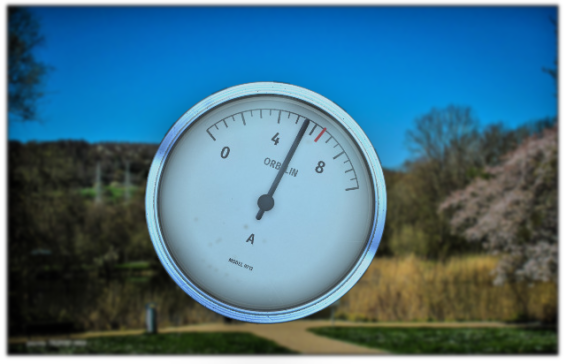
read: **5.5** A
